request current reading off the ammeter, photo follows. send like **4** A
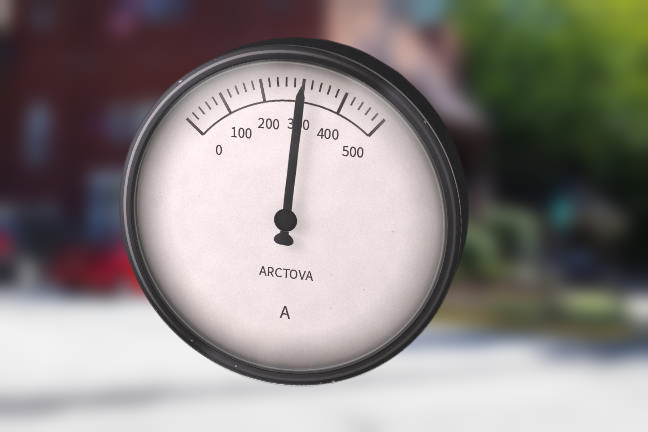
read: **300** A
